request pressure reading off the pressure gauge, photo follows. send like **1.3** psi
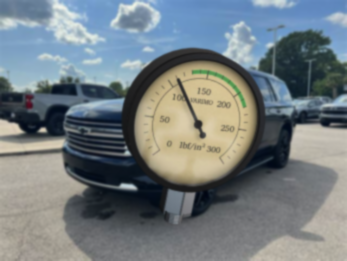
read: **110** psi
